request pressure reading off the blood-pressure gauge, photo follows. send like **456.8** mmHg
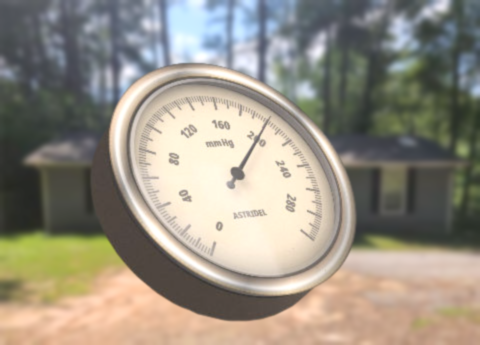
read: **200** mmHg
